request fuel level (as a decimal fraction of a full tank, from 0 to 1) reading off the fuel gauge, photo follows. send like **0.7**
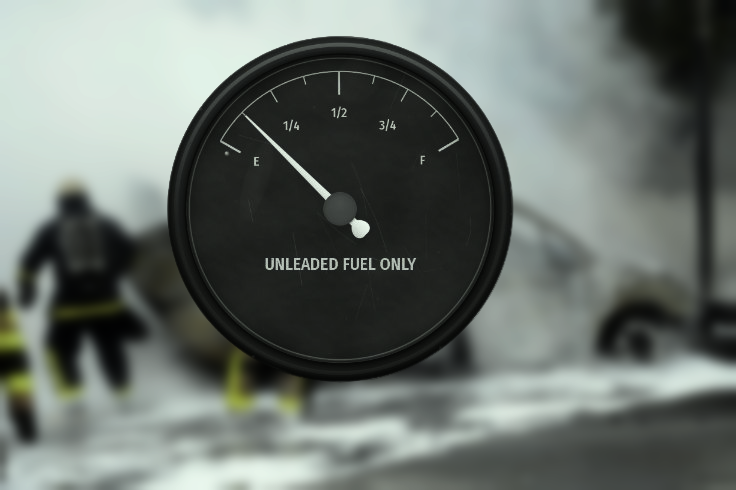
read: **0.125**
